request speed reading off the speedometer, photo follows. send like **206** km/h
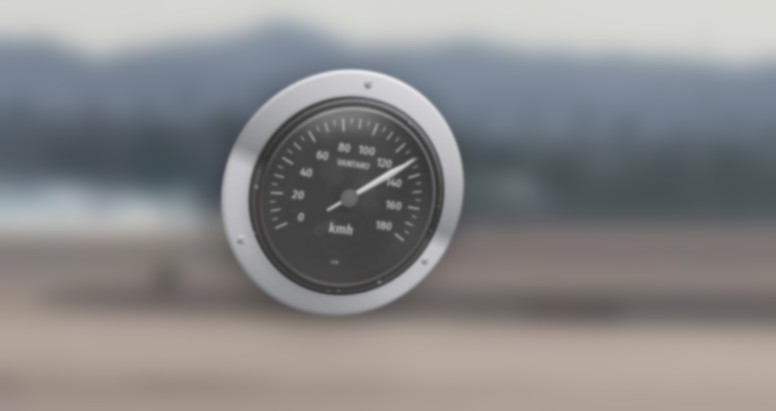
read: **130** km/h
